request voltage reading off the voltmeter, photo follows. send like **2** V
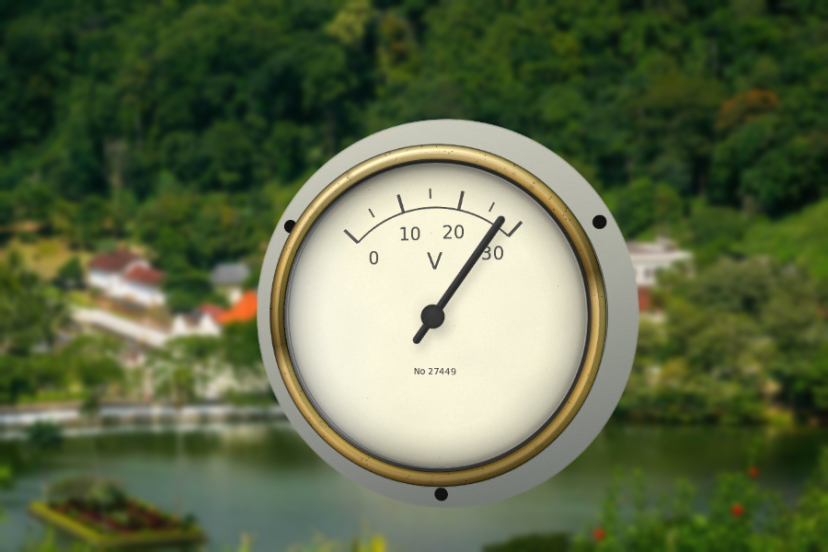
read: **27.5** V
